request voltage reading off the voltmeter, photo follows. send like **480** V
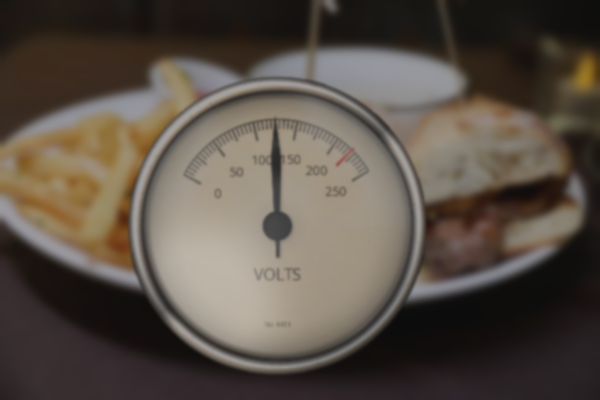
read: **125** V
